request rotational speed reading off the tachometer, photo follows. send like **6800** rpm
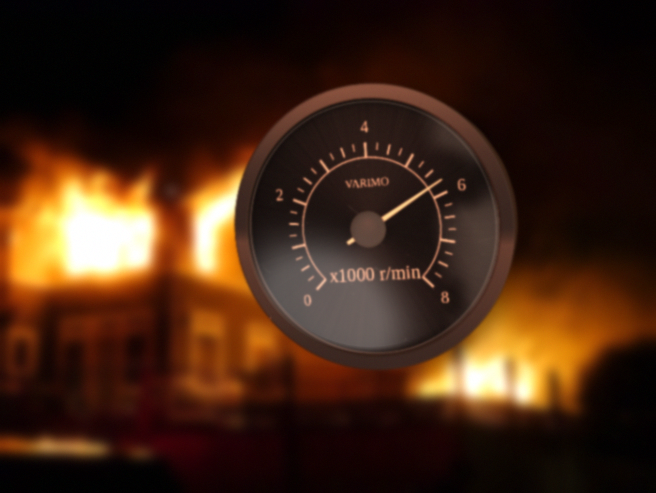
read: **5750** rpm
